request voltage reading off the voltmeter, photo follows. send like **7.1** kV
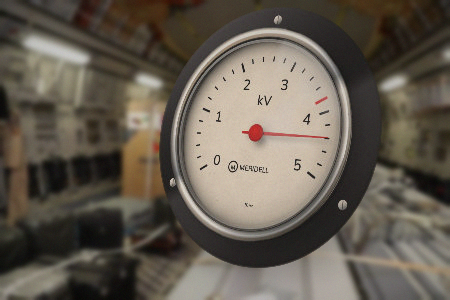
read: **4.4** kV
